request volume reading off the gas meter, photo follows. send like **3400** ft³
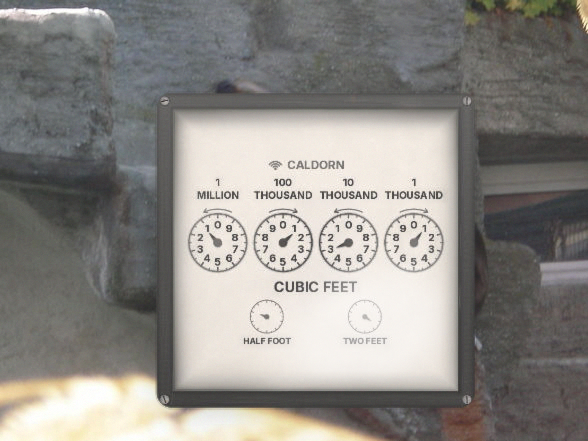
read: **113100** ft³
